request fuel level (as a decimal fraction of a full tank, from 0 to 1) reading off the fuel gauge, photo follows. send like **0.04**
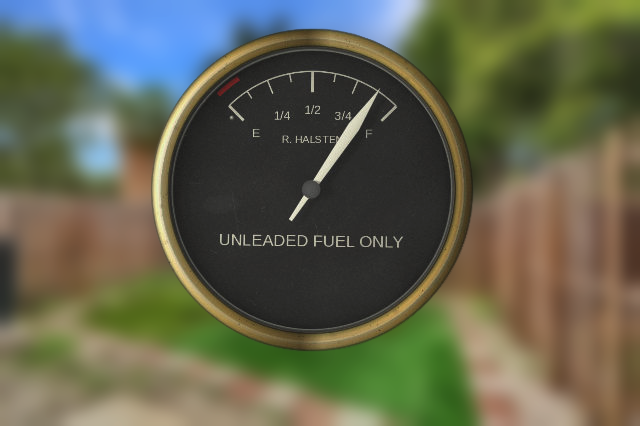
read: **0.875**
